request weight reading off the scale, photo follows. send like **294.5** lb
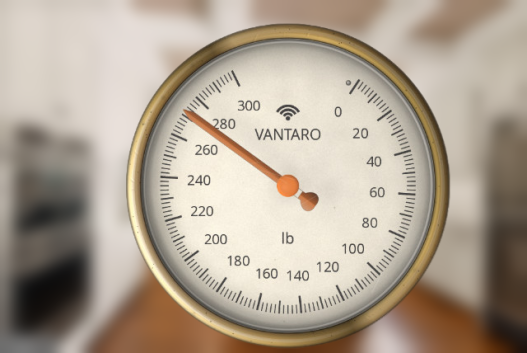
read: **272** lb
